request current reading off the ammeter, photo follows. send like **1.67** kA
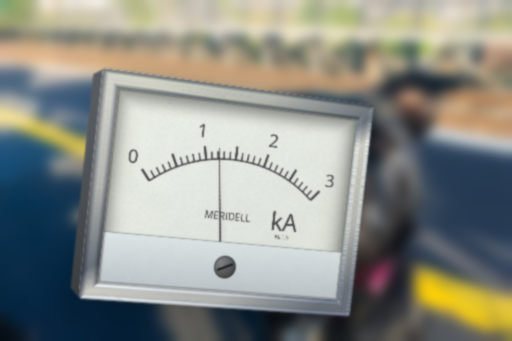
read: **1.2** kA
